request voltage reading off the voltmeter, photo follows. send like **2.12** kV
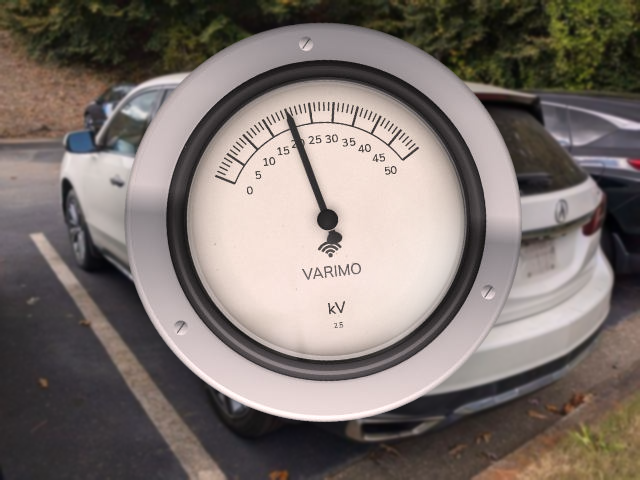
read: **20** kV
